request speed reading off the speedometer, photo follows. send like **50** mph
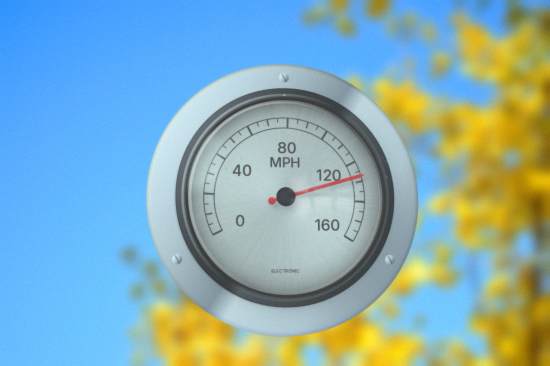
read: **127.5** mph
